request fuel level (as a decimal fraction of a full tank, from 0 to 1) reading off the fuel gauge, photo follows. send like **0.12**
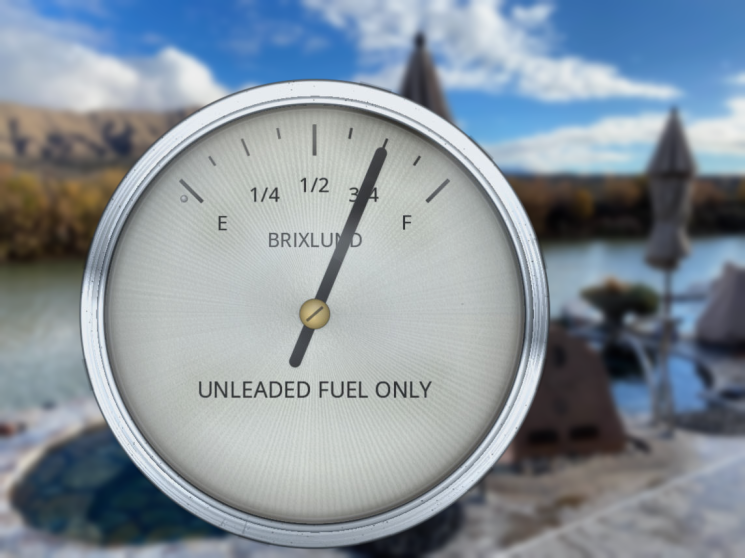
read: **0.75**
